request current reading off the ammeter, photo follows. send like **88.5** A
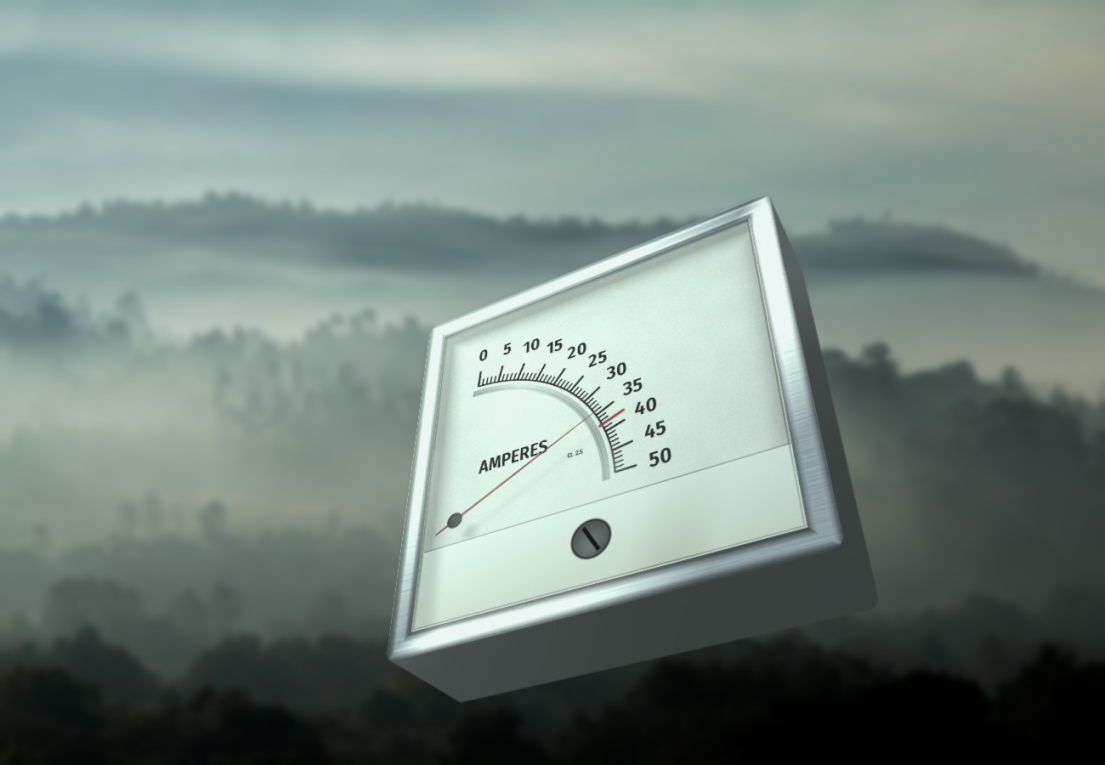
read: **35** A
